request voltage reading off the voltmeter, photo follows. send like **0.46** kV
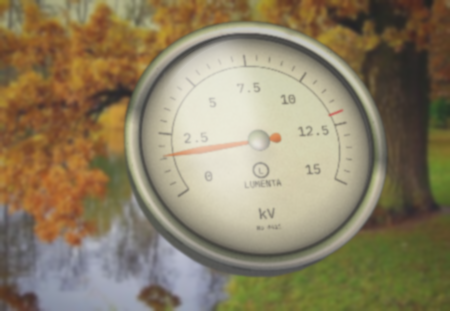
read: **1.5** kV
